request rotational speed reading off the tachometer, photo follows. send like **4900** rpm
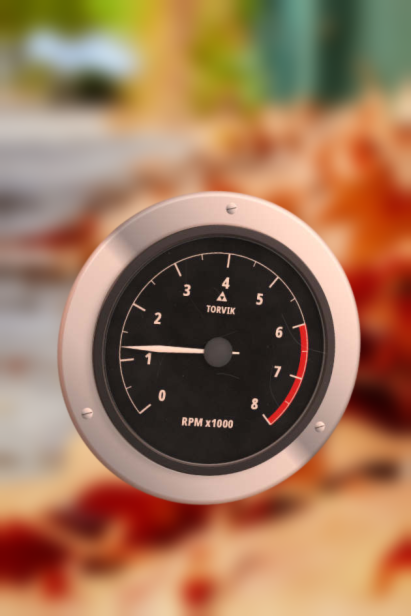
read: **1250** rpm
